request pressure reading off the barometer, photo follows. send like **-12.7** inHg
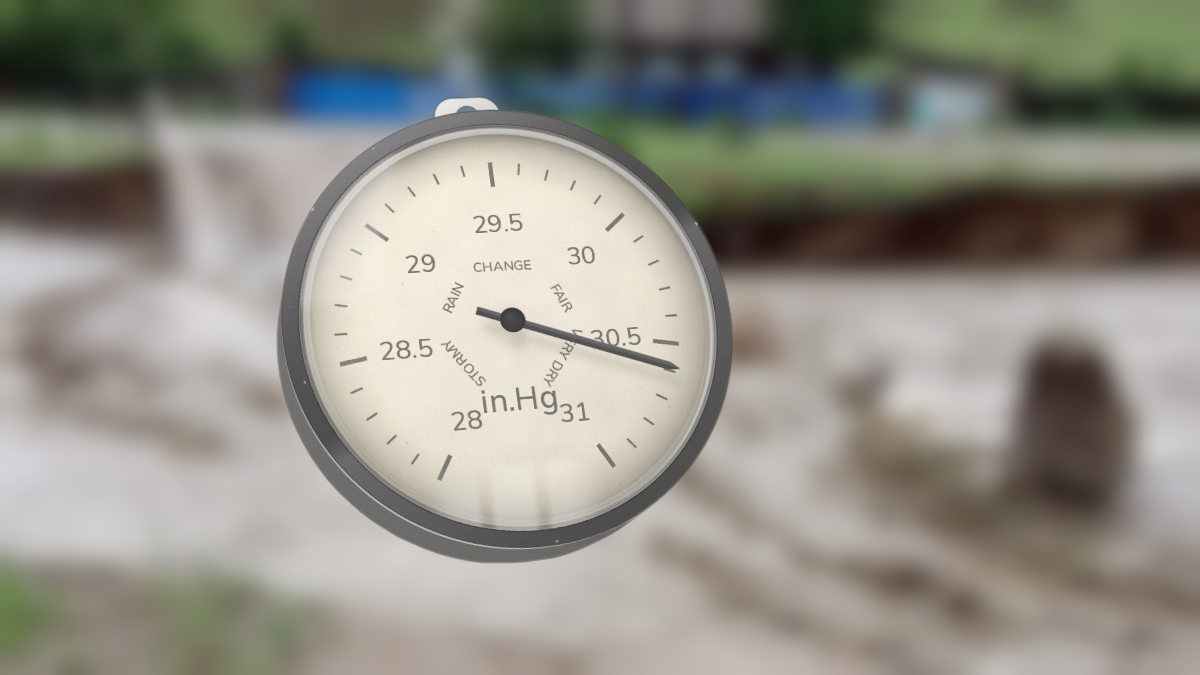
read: **30.6** inHg
